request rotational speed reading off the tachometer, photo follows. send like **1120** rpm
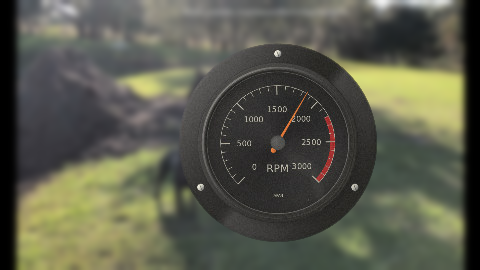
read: **1850** rpm
